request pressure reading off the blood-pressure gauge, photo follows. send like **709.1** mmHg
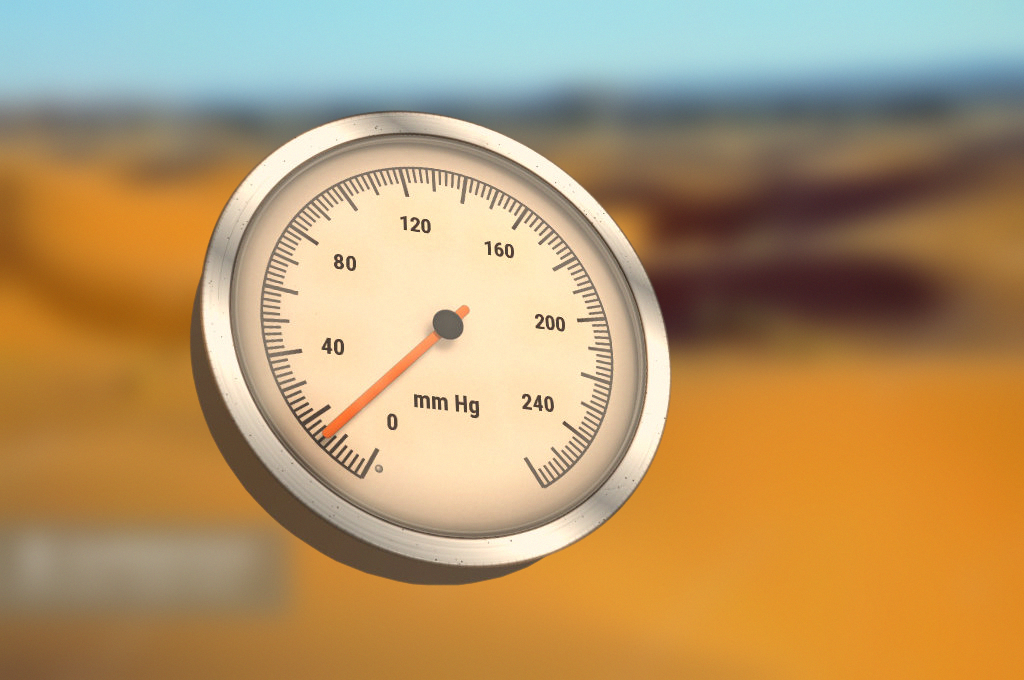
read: **14** mmHg
